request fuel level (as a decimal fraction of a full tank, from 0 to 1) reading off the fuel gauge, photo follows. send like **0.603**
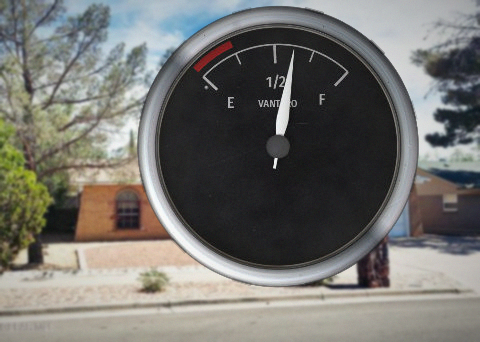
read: **0.625**
